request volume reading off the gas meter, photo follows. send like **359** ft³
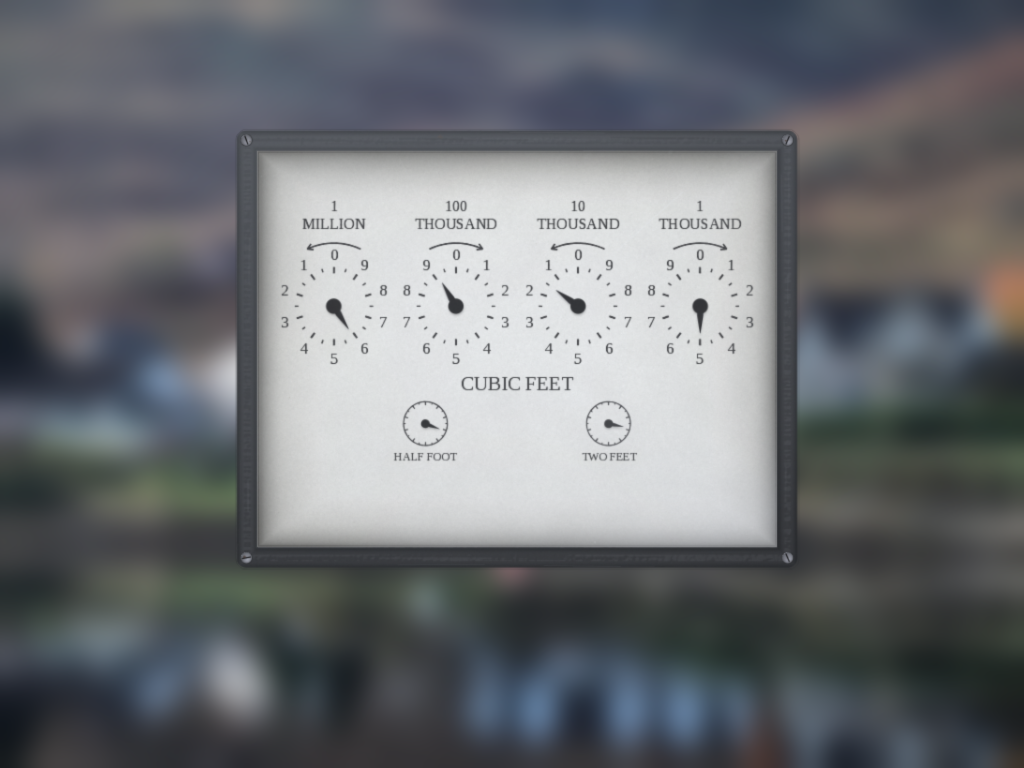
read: **591500** ft³
